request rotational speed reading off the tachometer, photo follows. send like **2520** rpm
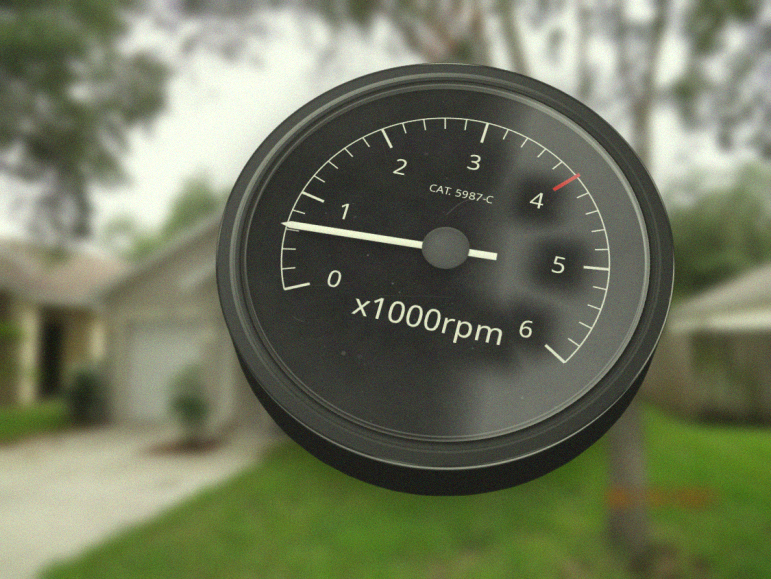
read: **600** rpm
